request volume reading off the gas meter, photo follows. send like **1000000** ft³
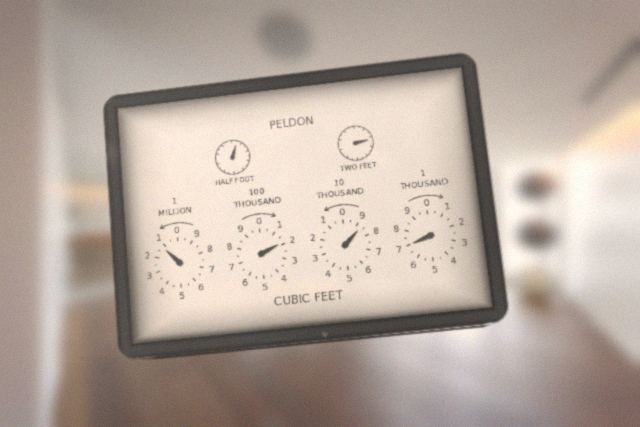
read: **118700** ft³
